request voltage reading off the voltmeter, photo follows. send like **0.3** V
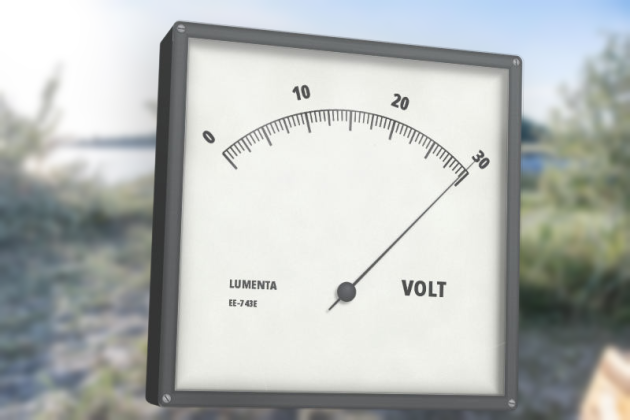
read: **29.5** V
